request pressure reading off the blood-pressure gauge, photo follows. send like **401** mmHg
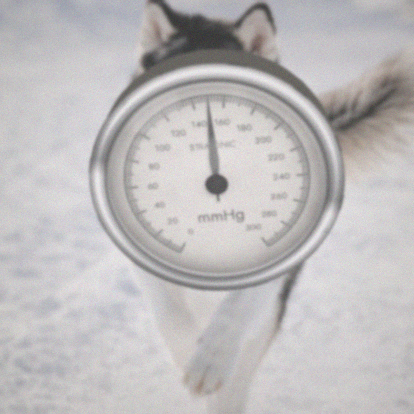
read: **150** mmHg
